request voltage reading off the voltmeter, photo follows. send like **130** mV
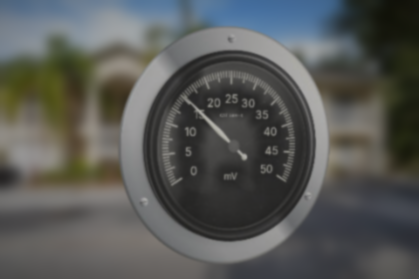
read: **15** mV
